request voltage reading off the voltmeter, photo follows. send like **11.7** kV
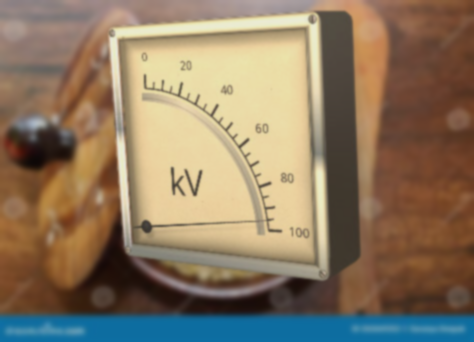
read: **95** kV
